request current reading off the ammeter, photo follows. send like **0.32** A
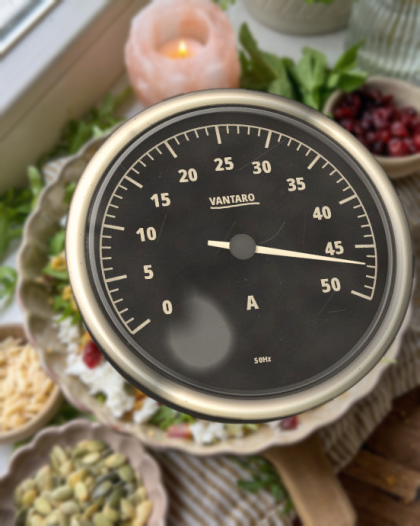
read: **47** A
